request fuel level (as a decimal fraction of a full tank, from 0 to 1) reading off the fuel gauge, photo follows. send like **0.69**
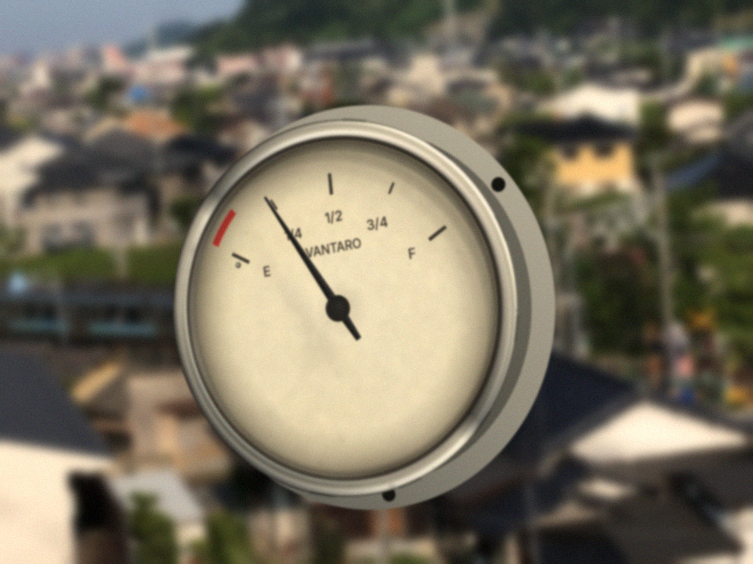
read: **0.25**
